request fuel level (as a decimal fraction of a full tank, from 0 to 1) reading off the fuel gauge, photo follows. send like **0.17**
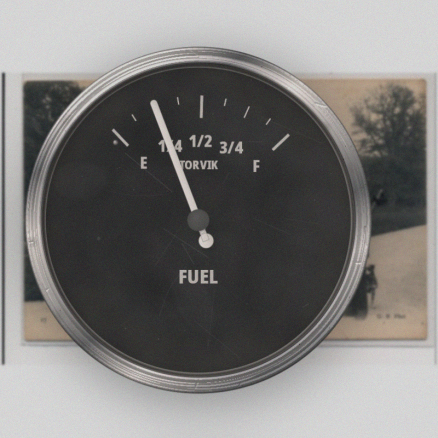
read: **0.25**
